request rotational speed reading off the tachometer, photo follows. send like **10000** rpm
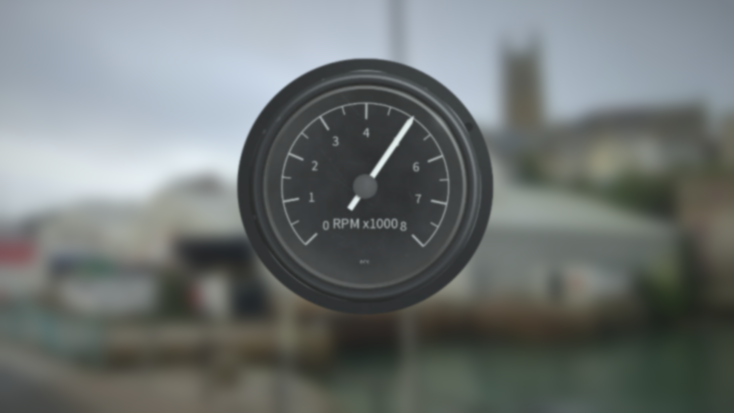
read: **5000** rpm
